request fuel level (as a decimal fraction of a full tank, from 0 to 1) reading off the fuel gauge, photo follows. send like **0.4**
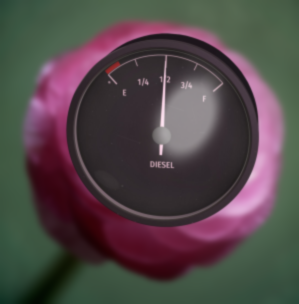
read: **0.5**
